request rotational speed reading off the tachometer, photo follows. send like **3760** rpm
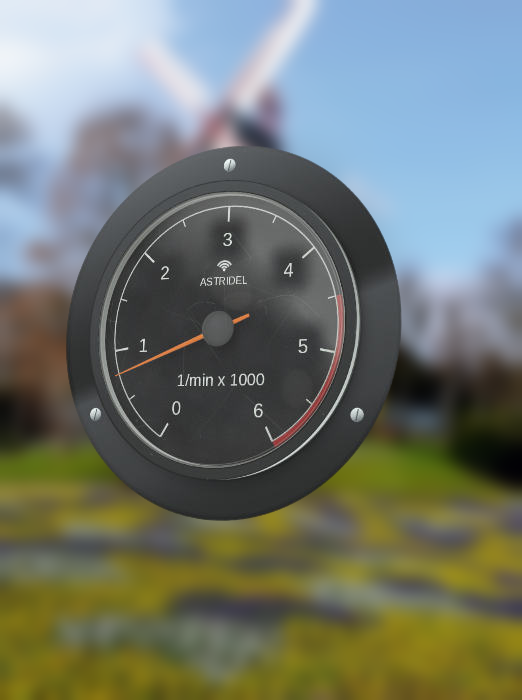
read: **750** rpm
